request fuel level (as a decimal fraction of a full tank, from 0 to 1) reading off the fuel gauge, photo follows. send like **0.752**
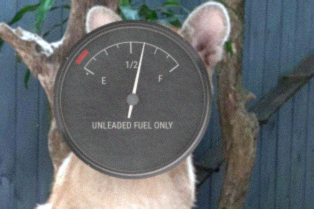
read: **0.625**
